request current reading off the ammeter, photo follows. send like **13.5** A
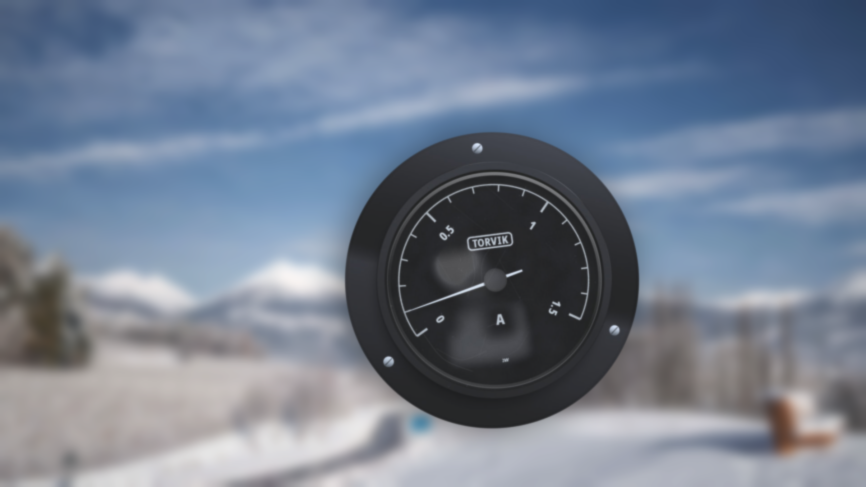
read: **0.1** A
